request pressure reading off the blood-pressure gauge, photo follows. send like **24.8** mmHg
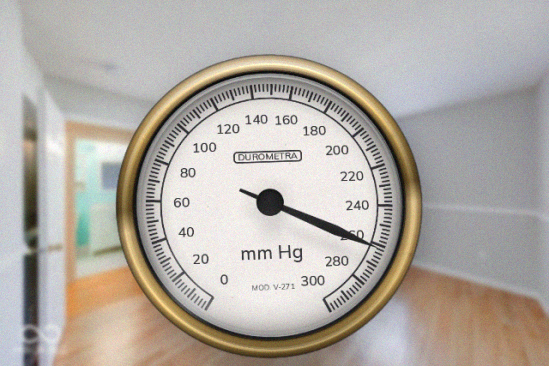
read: **262** mmHg
